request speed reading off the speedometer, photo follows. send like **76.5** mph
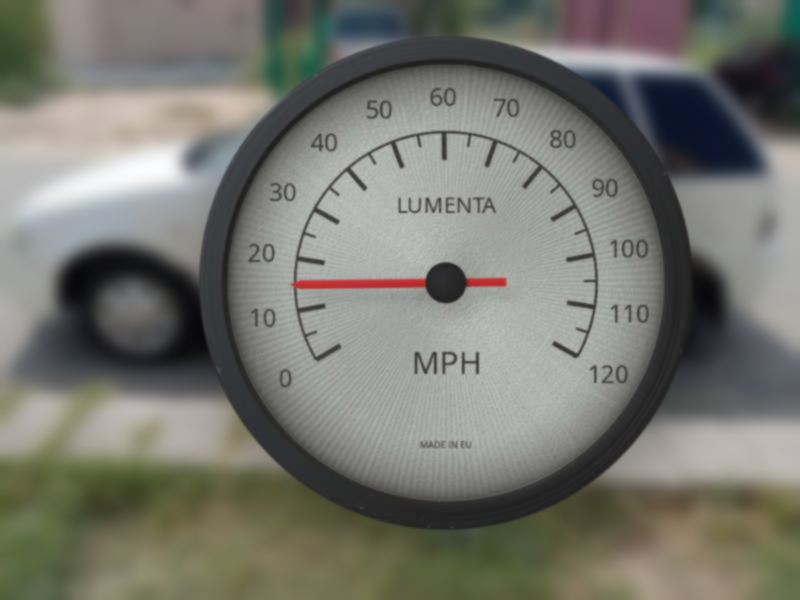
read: **15** mph
